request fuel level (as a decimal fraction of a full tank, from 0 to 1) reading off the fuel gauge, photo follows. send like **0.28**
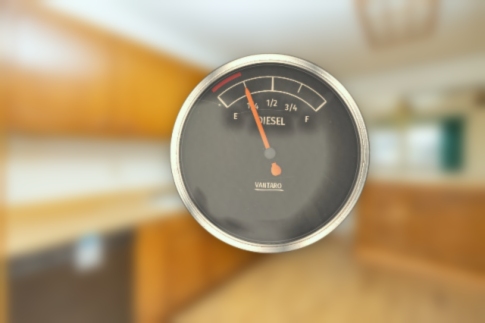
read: **0.25**
